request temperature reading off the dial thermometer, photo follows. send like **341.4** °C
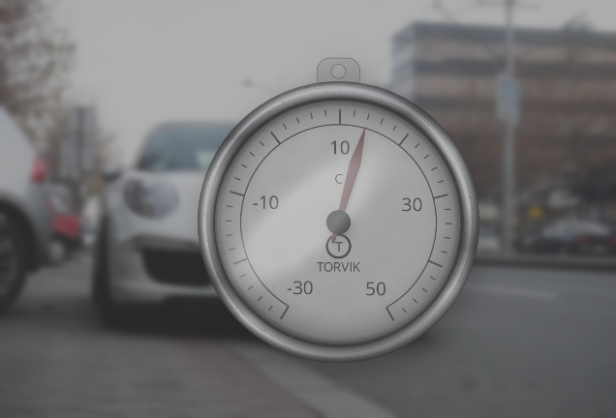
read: **14** °C
